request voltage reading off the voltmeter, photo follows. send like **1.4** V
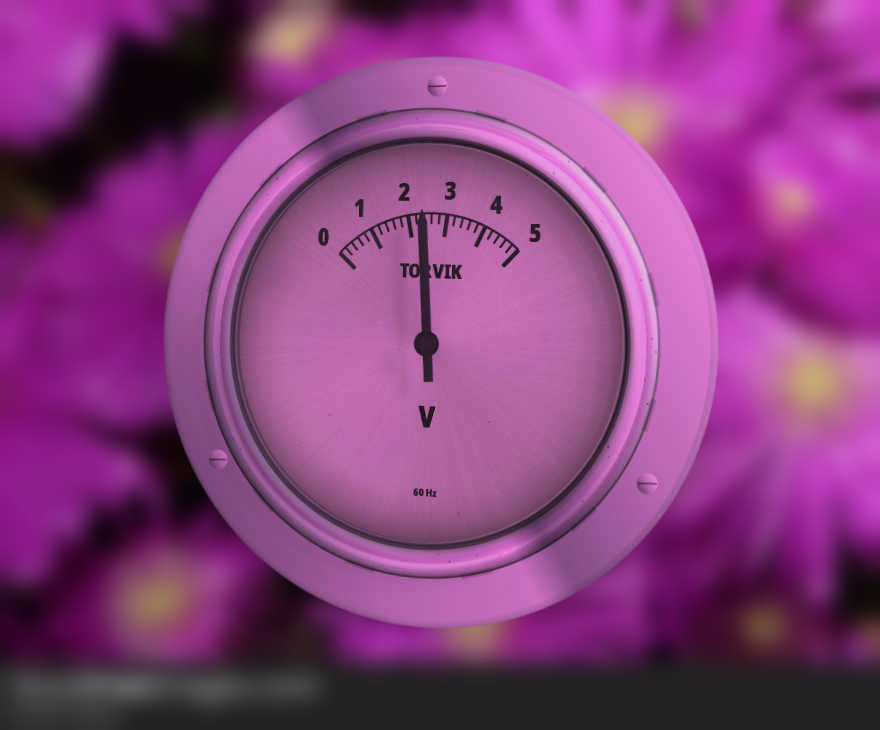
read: **2.4** V
